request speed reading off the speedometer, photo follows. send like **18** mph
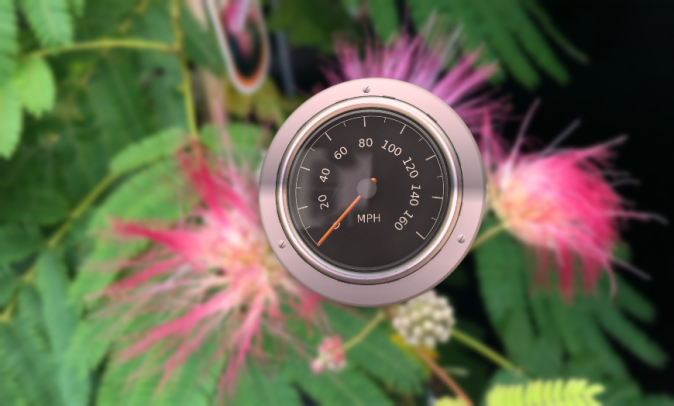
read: **0** mph
